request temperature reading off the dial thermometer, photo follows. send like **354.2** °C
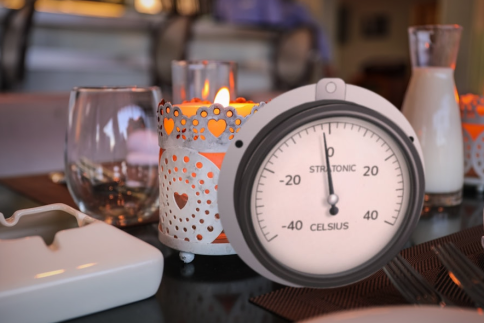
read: **-2** °C
